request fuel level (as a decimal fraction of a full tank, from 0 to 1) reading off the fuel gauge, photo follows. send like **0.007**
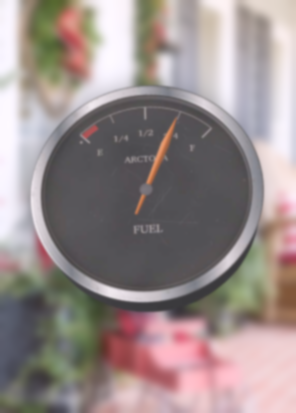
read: **0.75**
